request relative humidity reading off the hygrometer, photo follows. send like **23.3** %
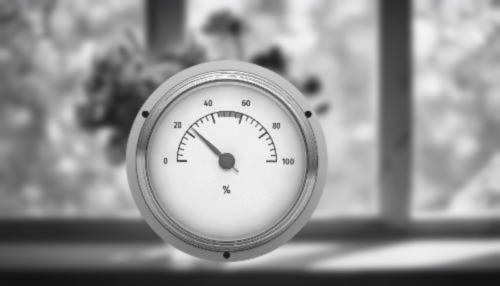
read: **24** %
